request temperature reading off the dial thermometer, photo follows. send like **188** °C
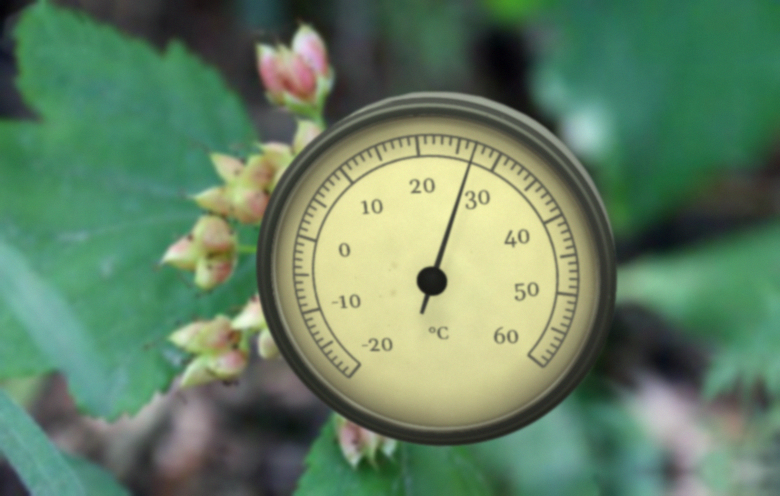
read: **27** °C
